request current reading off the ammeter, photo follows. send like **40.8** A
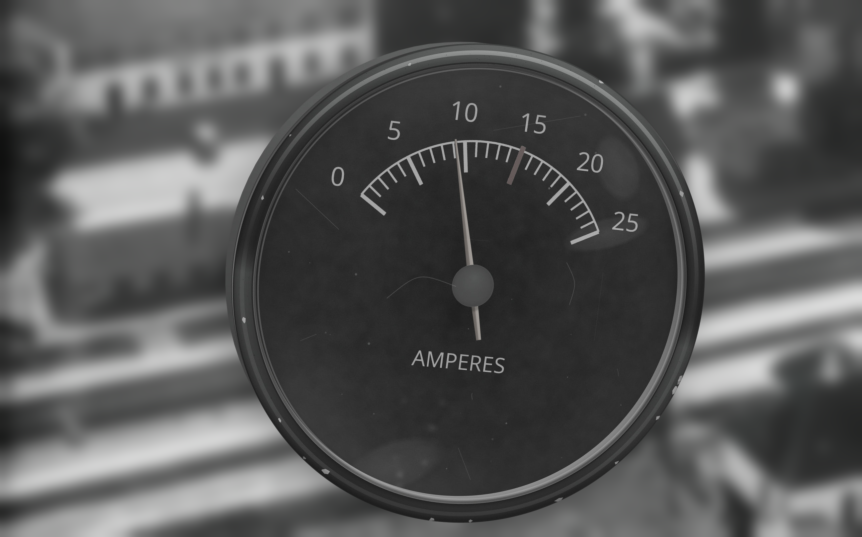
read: **9** A
